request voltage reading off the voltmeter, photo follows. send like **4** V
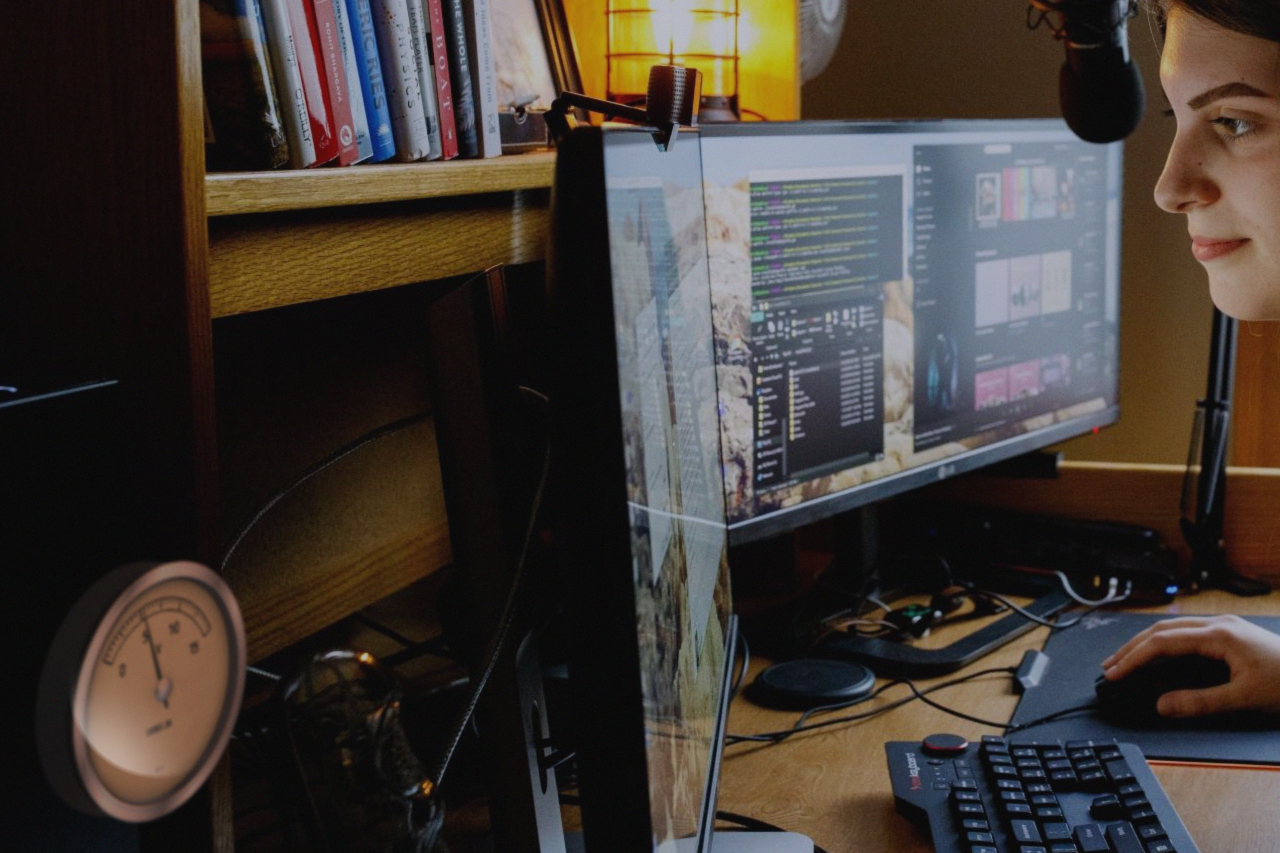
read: **5** V
